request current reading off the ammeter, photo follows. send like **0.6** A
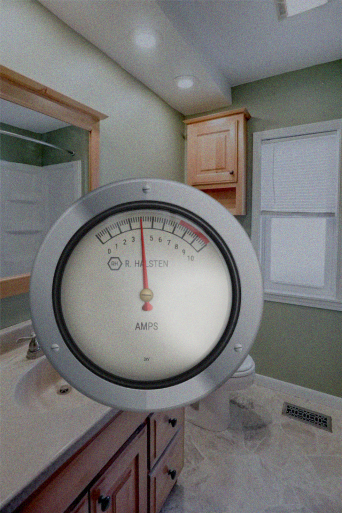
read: **4** A
